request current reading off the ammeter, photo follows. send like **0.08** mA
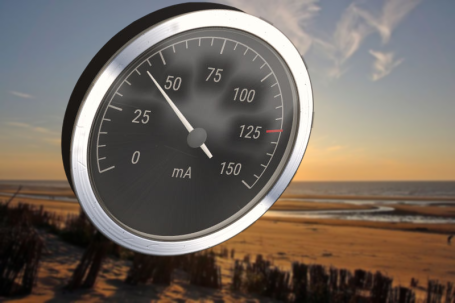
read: **42.5** mA
